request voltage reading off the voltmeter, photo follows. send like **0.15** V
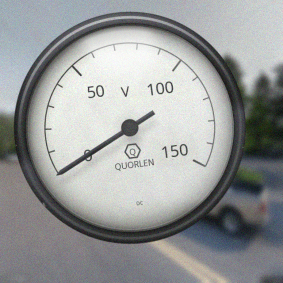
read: **0** V
